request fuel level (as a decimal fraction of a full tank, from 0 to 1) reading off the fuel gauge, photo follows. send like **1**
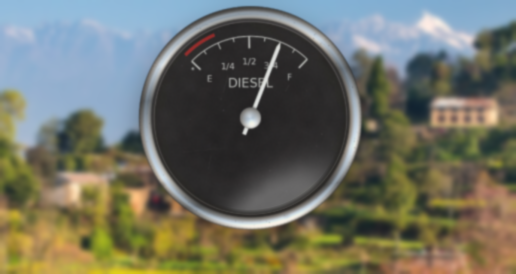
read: **0.75**
